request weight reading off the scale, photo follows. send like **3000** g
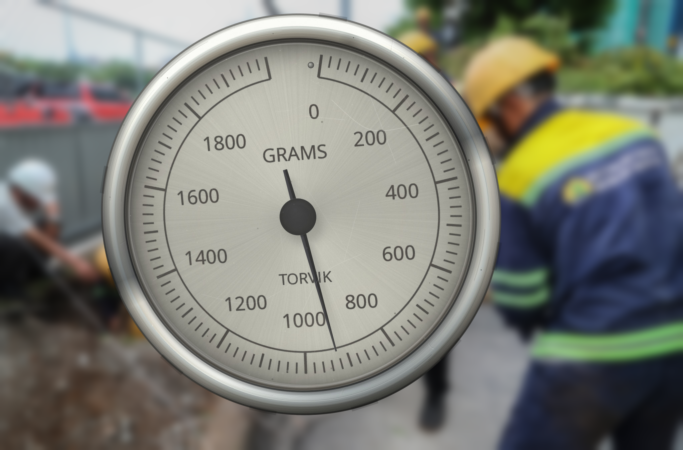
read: **920** g
